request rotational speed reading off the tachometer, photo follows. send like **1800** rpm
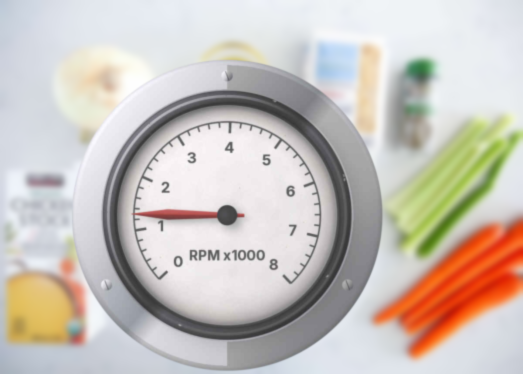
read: **1300** rpm
